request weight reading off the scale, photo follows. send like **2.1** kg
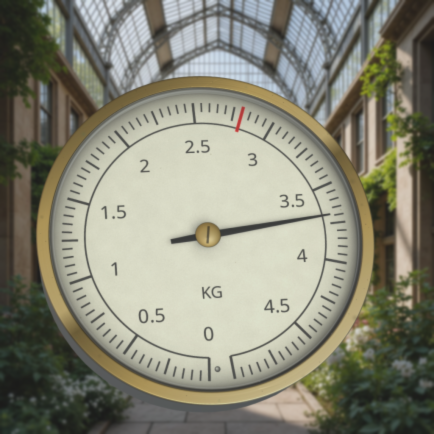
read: **3.7** kg
